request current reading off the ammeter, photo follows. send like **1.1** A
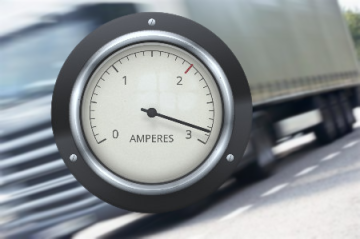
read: **2.85** A
